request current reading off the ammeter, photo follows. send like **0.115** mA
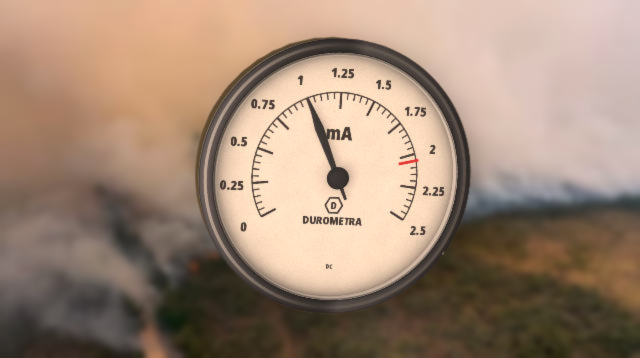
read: **1** mA
